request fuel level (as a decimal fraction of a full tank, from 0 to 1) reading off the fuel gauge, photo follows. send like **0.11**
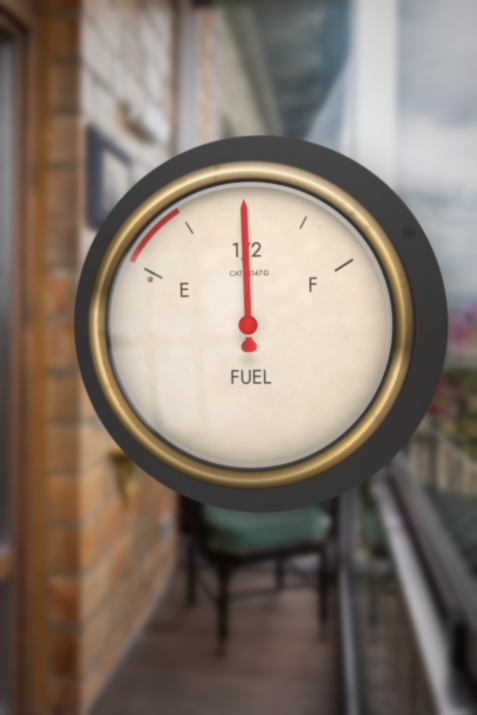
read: **0.5**
